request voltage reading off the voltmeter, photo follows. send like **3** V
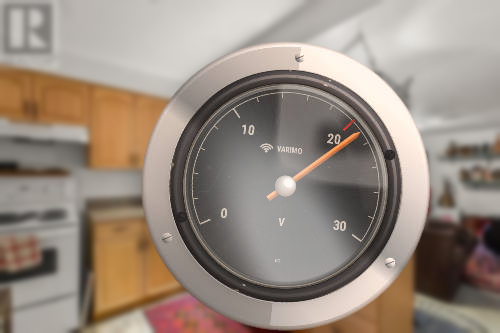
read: **21** V
